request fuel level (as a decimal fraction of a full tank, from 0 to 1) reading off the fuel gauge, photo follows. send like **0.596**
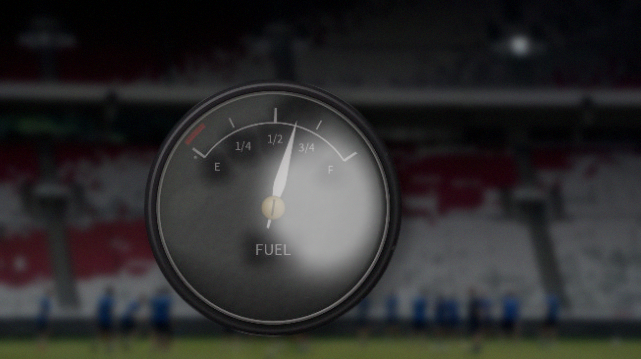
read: **0.625**
